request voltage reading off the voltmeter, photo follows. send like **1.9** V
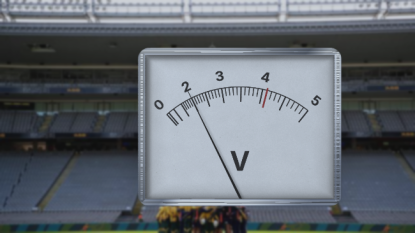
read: **2** V
